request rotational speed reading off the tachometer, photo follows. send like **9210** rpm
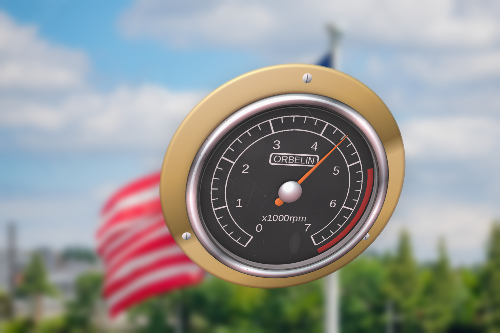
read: **4400** rpm
